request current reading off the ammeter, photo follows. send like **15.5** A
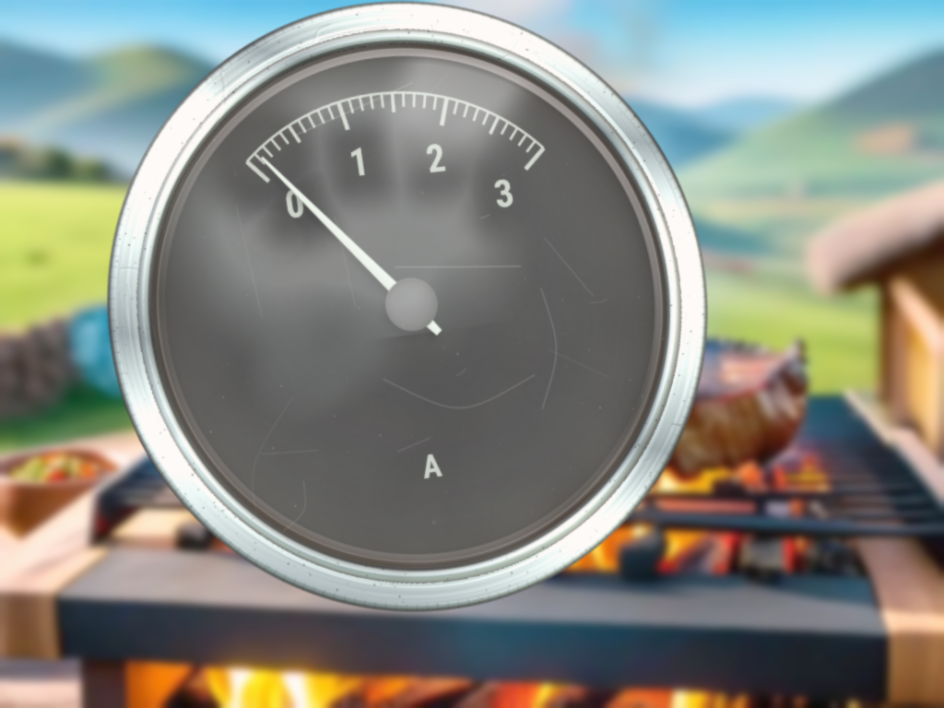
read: **0.1** A
